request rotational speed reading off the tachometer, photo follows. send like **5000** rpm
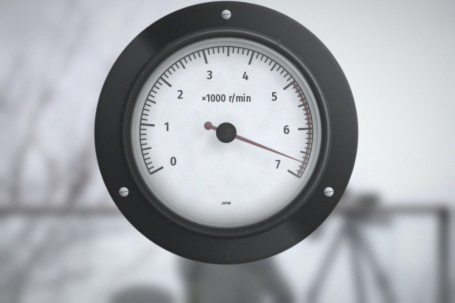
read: **6700** rpm
